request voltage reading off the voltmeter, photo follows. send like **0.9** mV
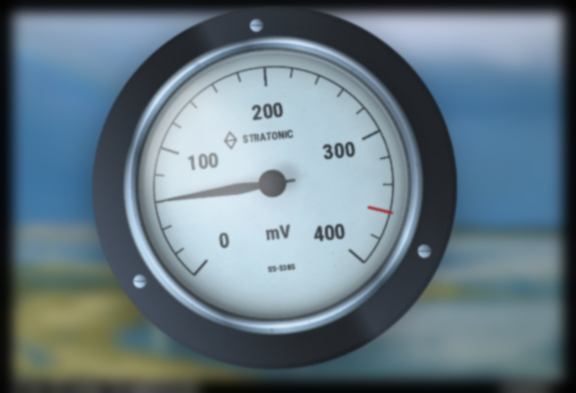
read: **60** mV
